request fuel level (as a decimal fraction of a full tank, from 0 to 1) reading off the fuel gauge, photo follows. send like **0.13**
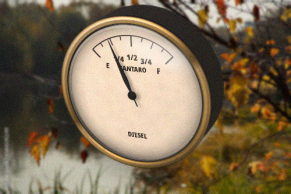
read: **0.25**
